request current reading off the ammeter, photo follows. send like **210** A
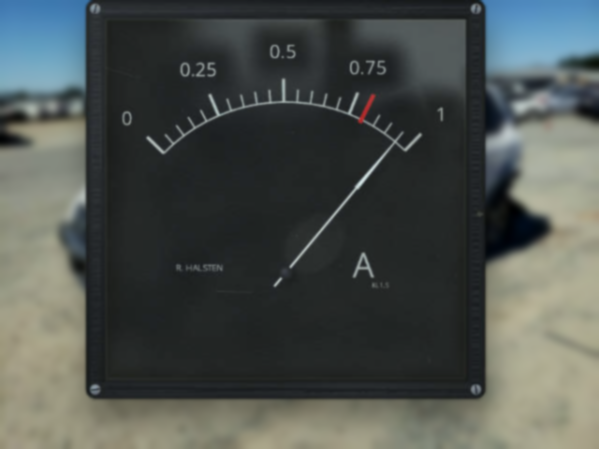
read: **0.95** A
